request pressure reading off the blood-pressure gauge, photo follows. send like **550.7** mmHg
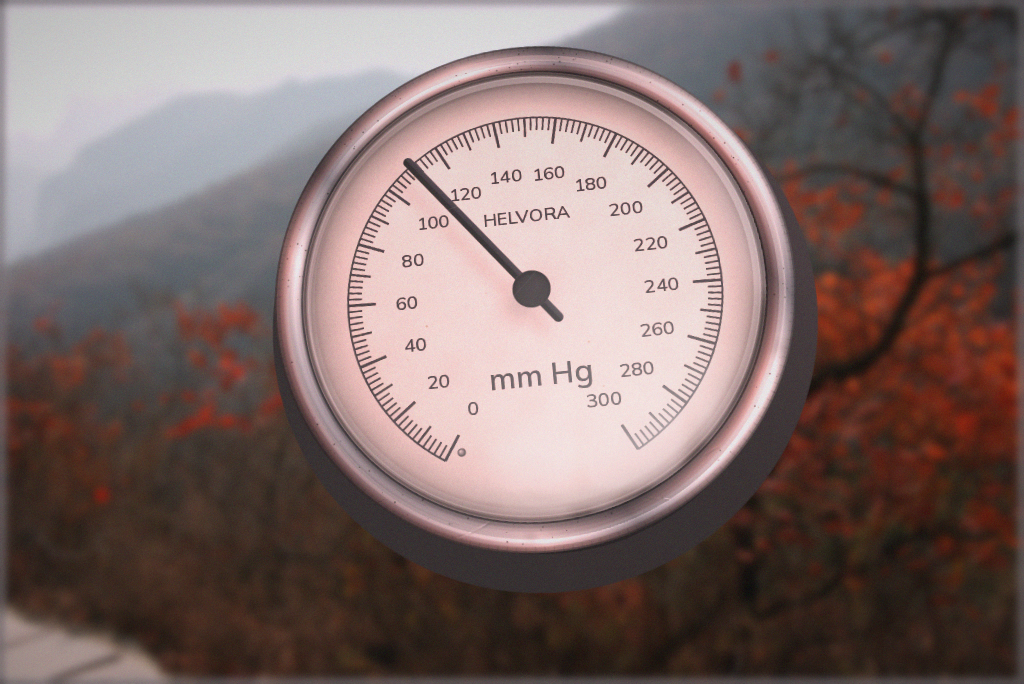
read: **110** mmHg
